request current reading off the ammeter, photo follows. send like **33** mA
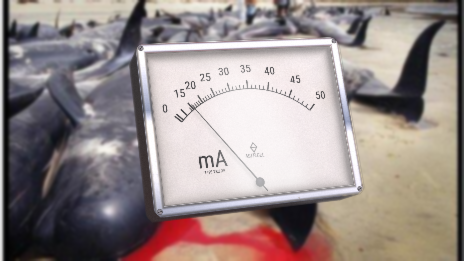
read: **15** mA
